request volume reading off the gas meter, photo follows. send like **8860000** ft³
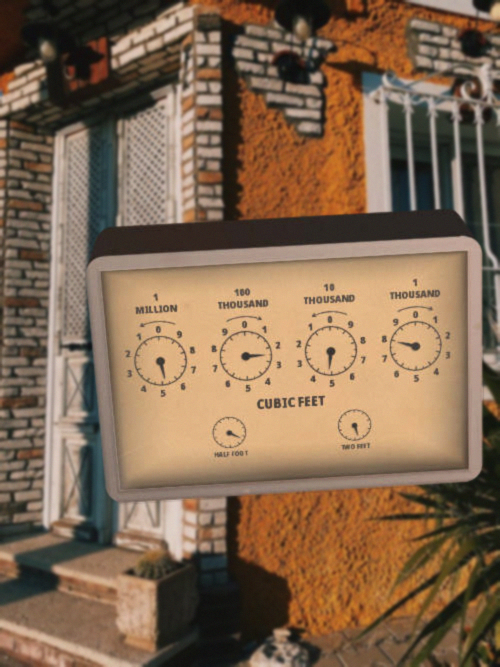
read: **524800** ft³
